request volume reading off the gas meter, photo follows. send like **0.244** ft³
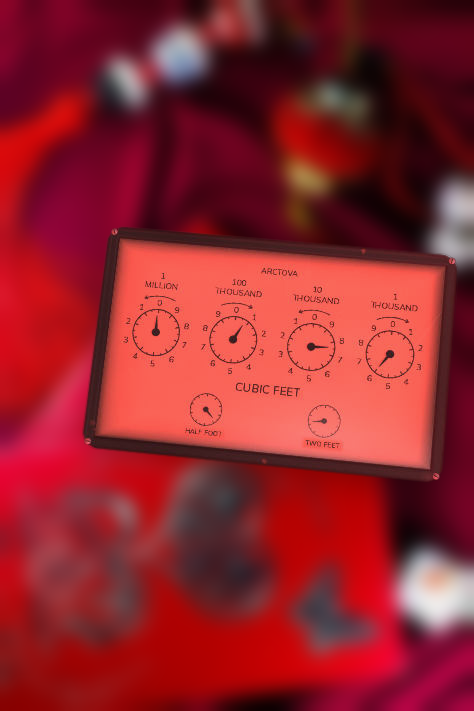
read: **7600** ft³
